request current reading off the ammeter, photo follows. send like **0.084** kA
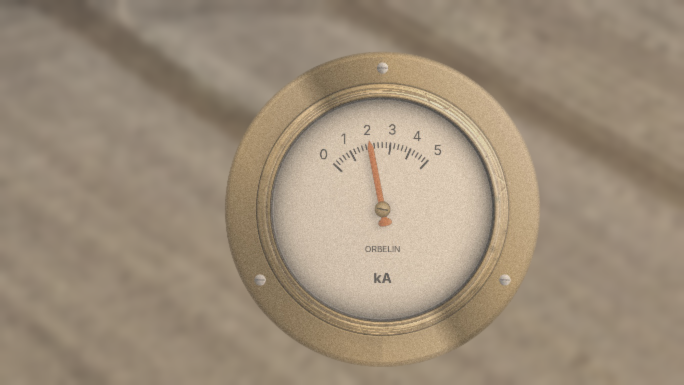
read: **2** kA
